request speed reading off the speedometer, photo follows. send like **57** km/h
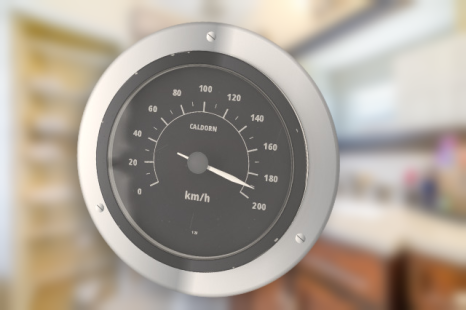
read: **190** km/h
